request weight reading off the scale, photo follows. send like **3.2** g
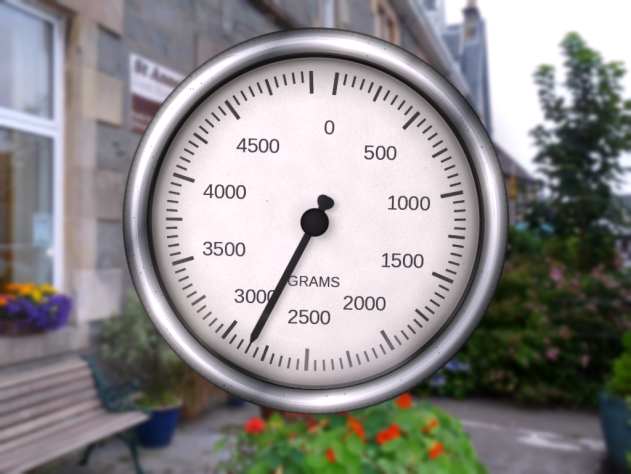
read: **2850** g
